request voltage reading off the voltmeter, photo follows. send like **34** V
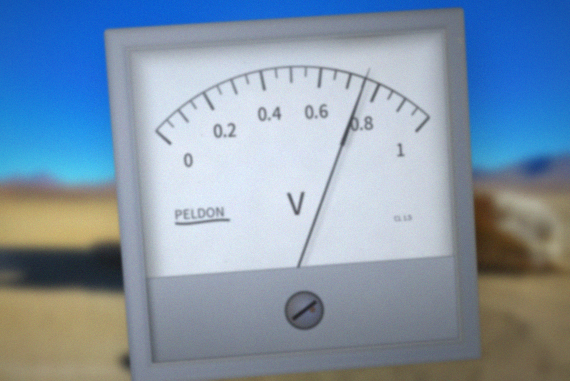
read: **0.75** V
